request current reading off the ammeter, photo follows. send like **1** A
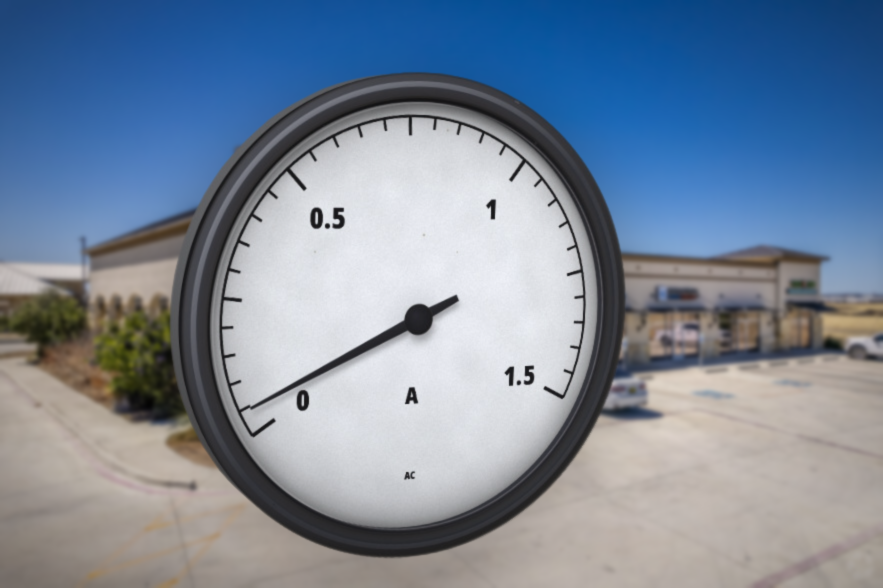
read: **0.05** A
